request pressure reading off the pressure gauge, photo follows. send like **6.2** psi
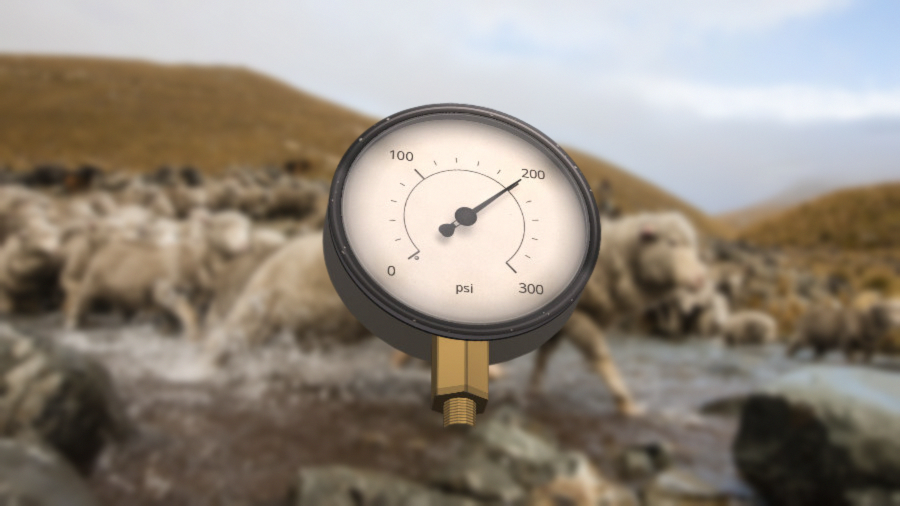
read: **200** psi
